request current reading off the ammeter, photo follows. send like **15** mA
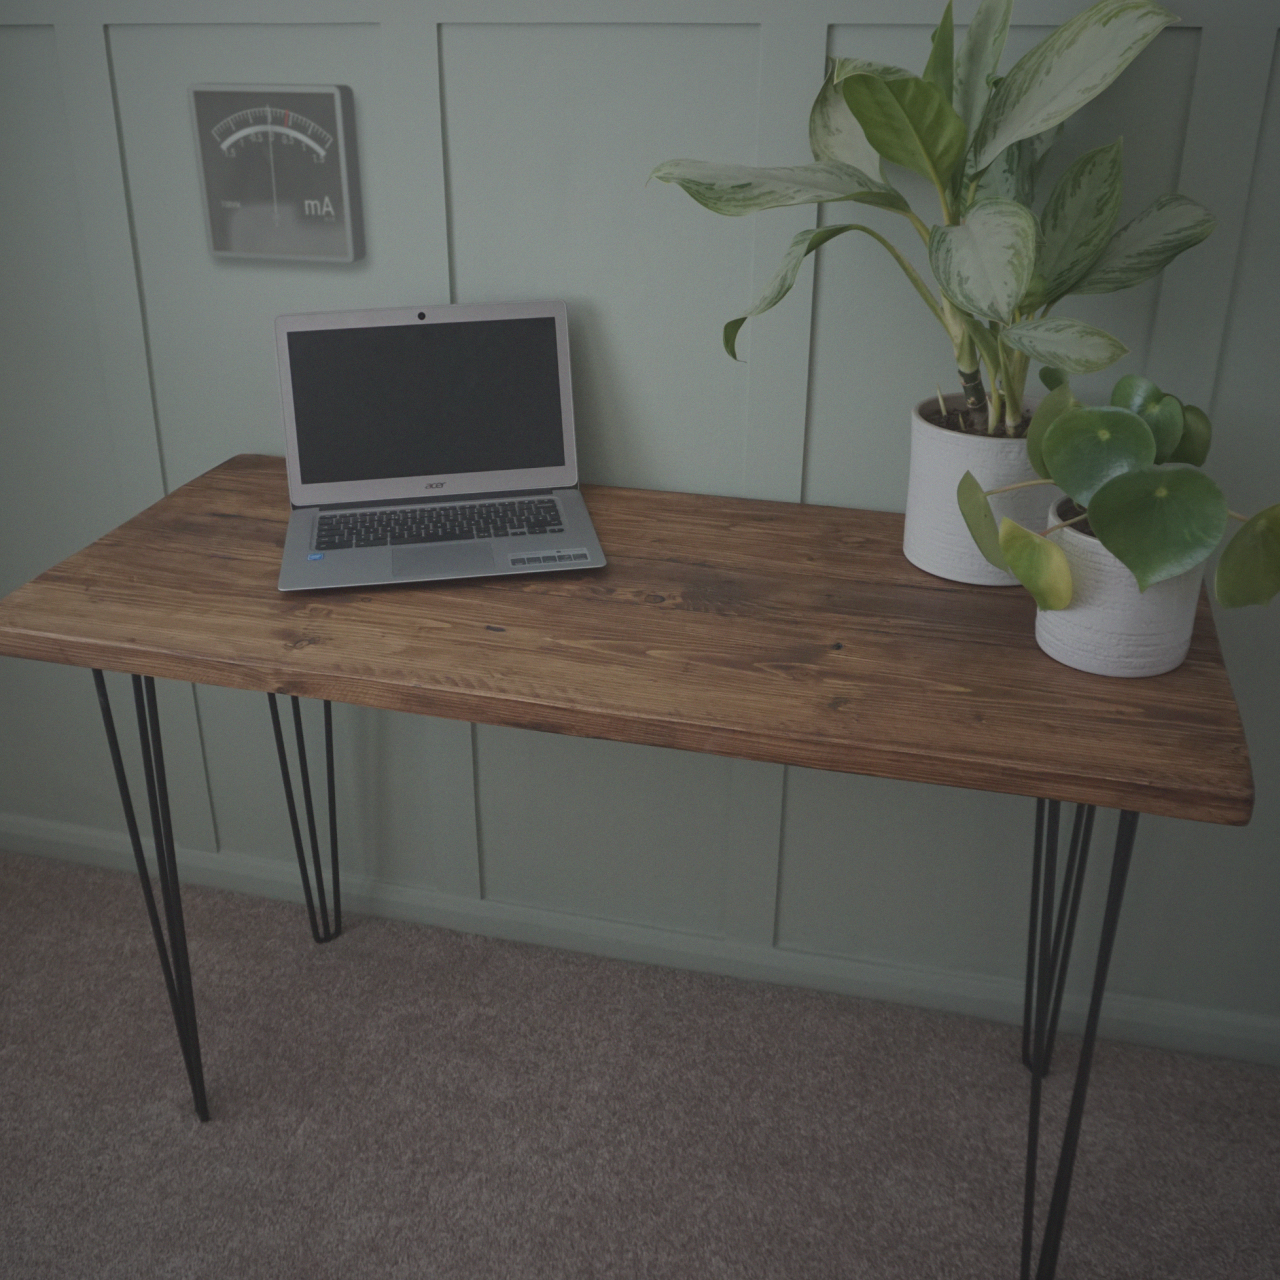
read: **0** mA
